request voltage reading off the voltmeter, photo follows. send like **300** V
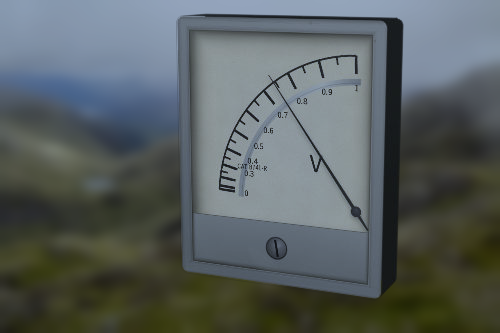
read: **0.75** V
